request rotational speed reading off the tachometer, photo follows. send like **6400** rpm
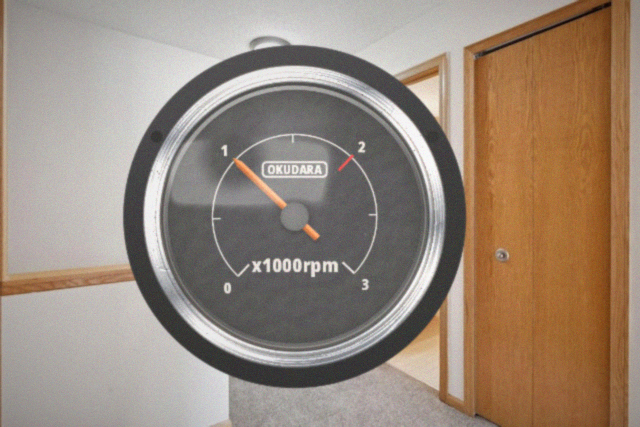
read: **1000** rpm
